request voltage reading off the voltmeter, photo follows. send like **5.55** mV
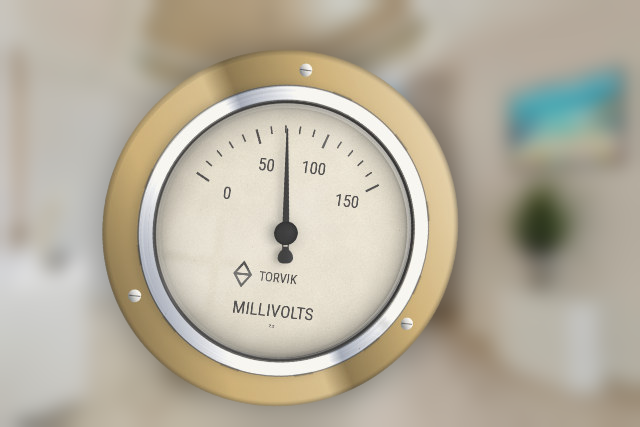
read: **70** mV
